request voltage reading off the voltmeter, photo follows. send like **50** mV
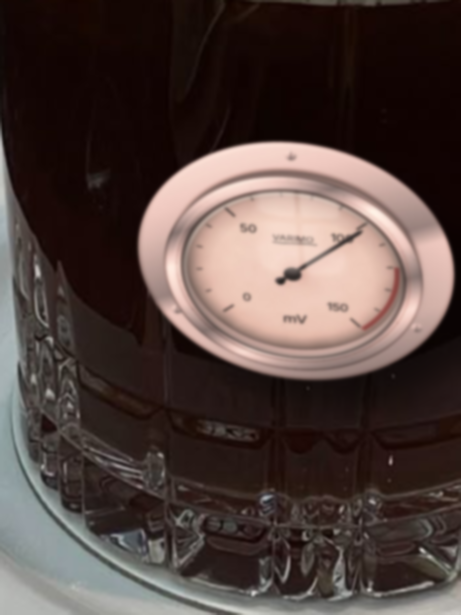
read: **100** mV
